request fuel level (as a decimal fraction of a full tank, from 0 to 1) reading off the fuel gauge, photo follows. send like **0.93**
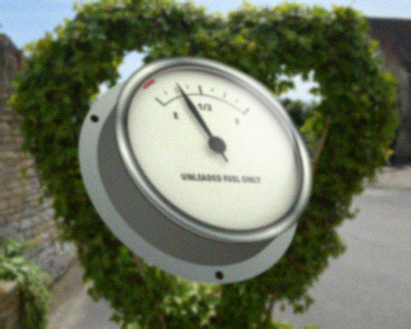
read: **0.25**
